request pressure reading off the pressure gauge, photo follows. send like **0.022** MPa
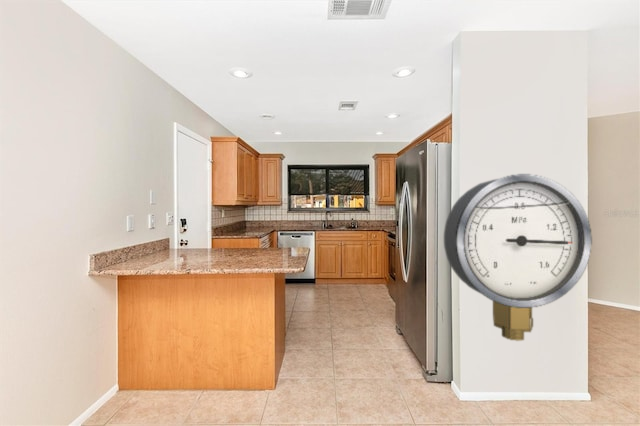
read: **1.35** MPa
